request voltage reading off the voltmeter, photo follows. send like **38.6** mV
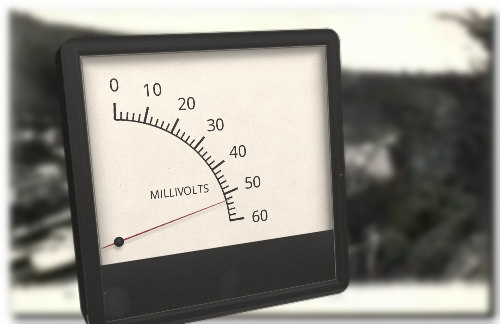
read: **52** mV
